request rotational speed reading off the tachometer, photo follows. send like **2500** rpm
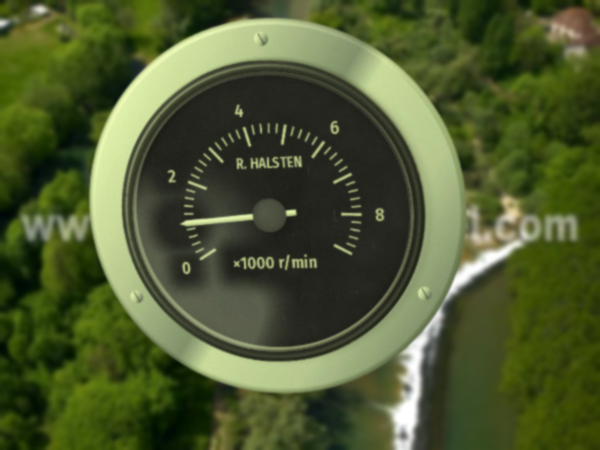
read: **1000** rpm
